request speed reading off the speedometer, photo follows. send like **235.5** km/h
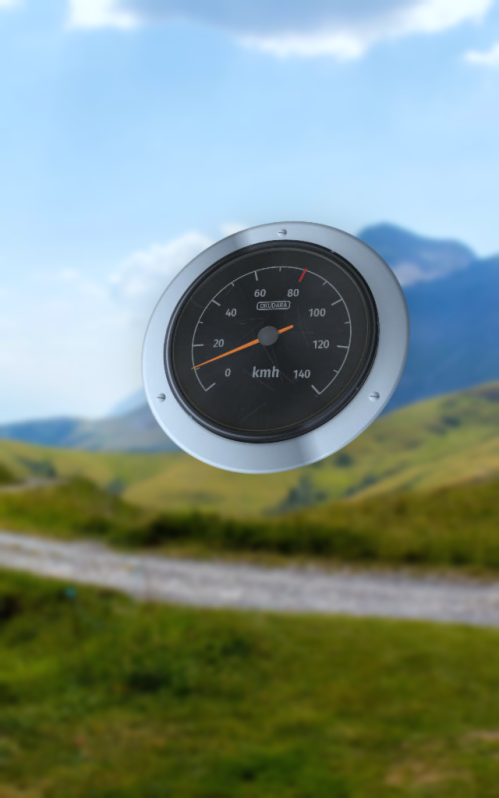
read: **10** km/h
